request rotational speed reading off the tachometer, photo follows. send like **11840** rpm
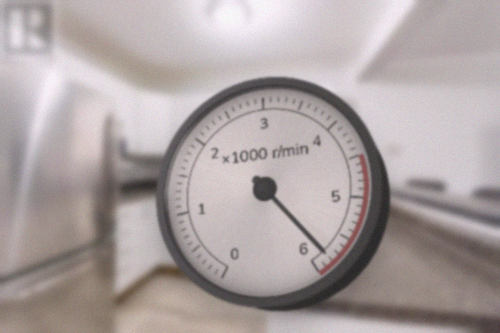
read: **5800** rpm
